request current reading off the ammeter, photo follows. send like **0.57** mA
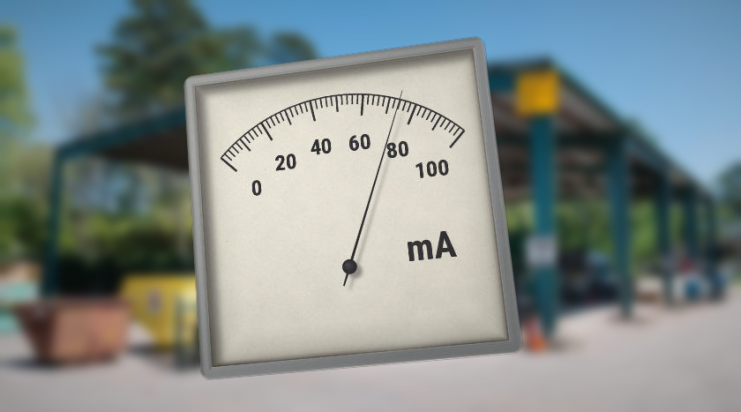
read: **74** mA
